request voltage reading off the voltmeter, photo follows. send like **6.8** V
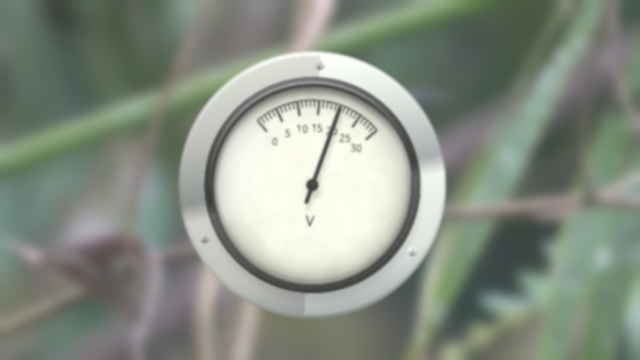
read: **20** V
